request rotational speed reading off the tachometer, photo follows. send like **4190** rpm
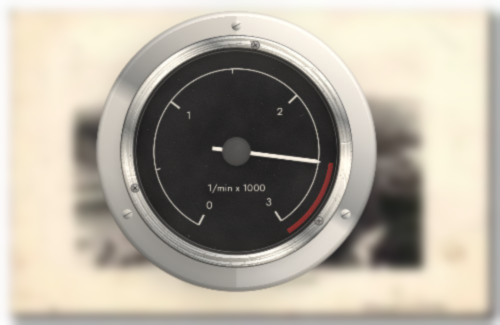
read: **2500** rpm
